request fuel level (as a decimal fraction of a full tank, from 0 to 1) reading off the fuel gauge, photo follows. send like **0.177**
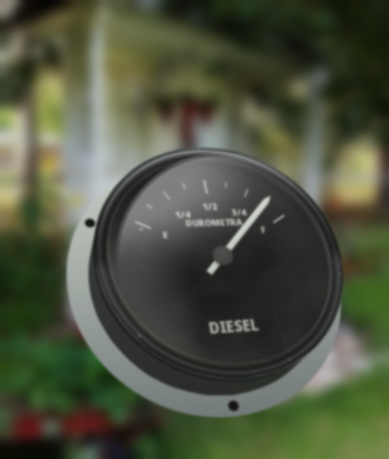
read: **0.875**
